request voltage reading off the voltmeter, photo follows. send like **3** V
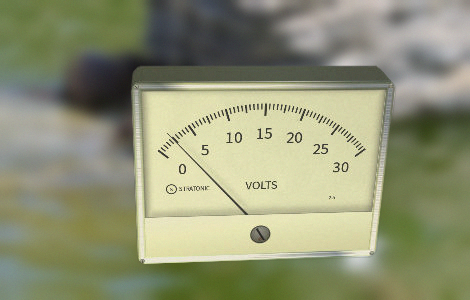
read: **2.5** V
